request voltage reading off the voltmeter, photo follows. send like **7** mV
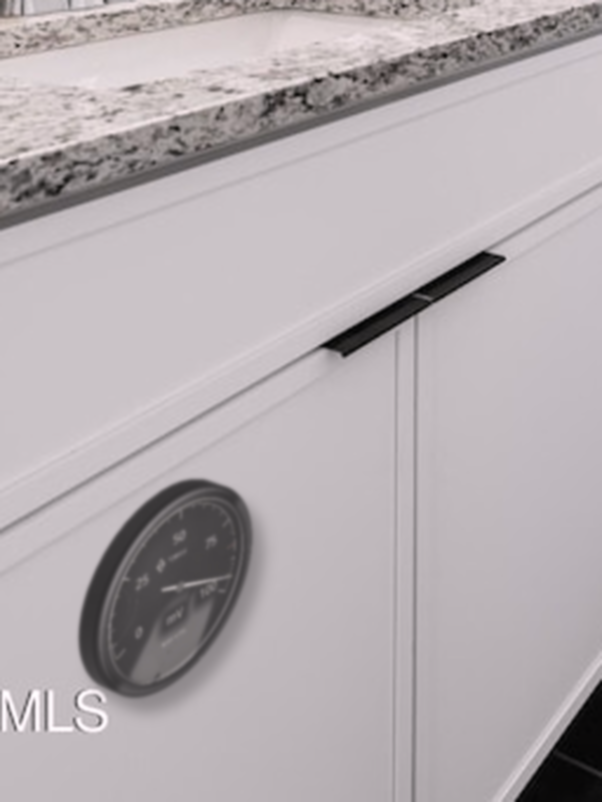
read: **95** mV
